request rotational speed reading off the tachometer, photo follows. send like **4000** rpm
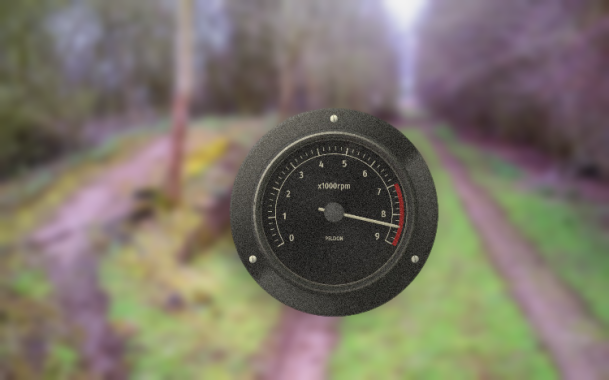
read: **8400** rpm
